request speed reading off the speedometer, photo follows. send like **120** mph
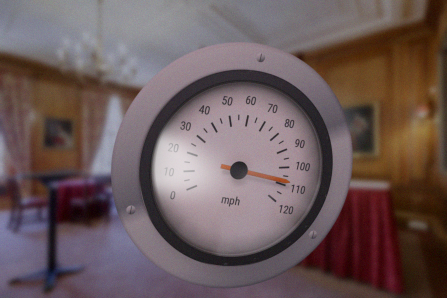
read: **107.5** mph
